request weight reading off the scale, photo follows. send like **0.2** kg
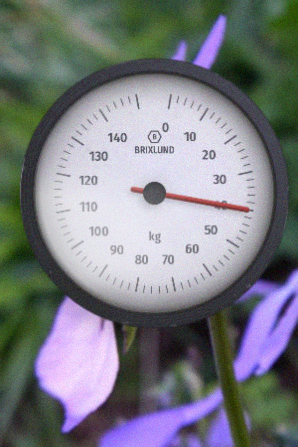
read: **40** kg
